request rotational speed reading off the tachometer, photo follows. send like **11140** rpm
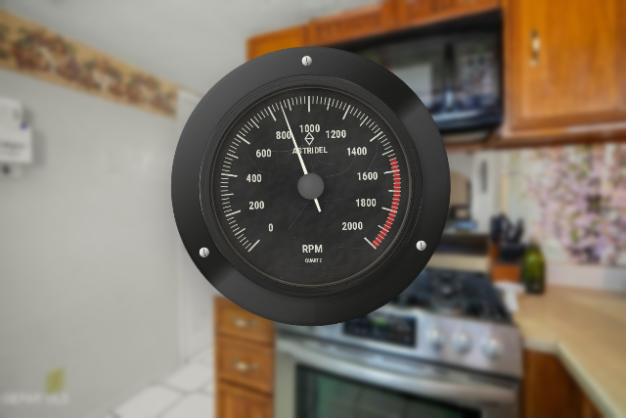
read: **860** rpm
